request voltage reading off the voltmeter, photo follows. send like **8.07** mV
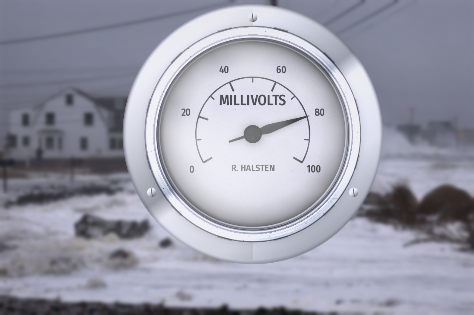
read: **80** mV
